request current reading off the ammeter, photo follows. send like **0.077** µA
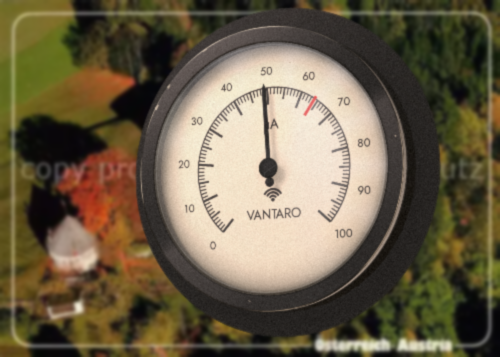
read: **50** µA
